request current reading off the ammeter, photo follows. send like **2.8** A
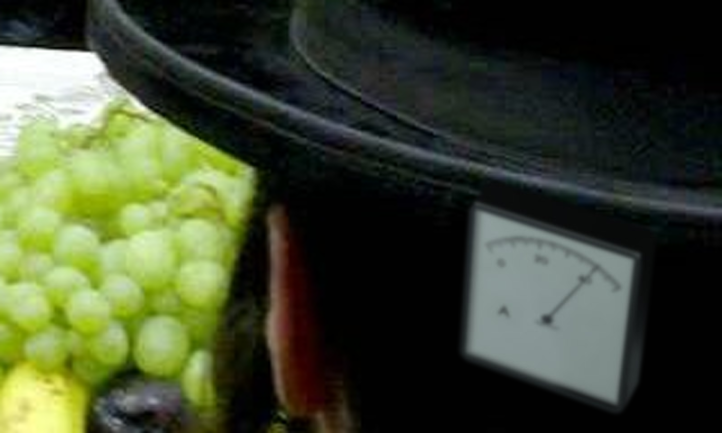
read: **40** A
